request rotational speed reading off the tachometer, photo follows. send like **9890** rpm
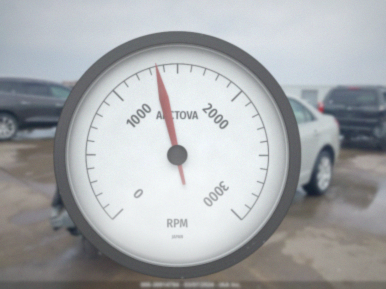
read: **1350** rpm
